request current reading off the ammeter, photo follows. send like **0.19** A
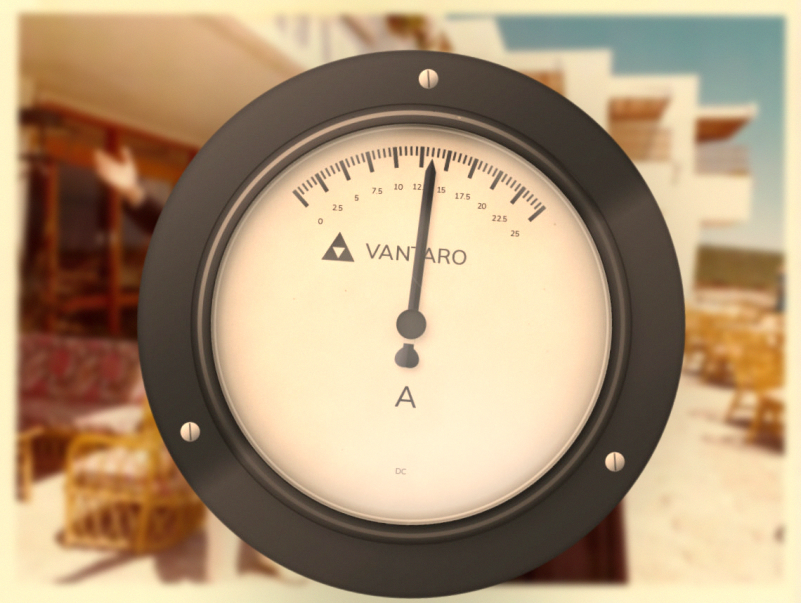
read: **13.5** A
